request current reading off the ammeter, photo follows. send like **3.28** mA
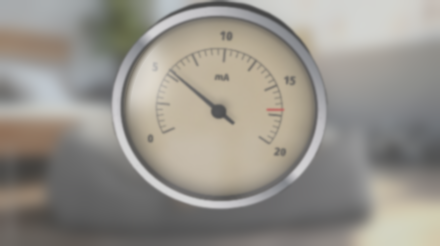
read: **5.5** mA
